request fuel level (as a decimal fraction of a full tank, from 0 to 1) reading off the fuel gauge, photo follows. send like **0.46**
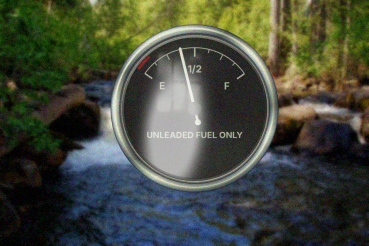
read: **0.375**
